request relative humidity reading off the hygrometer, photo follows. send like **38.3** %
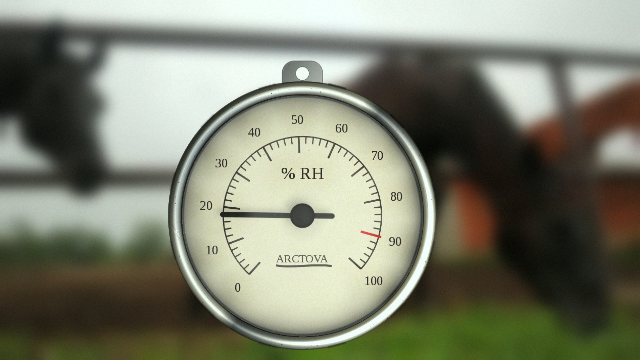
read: **18** %
